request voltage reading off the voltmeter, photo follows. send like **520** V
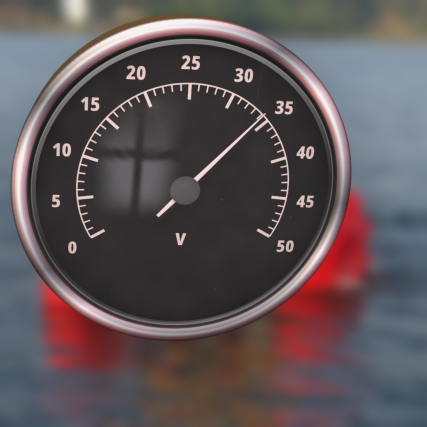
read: **34** V
